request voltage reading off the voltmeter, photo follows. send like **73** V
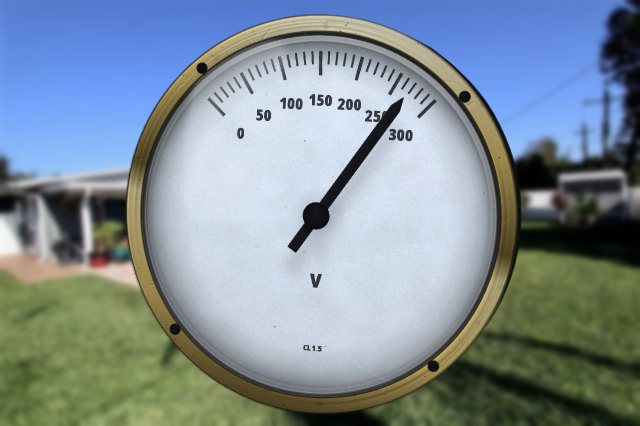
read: **270** V
